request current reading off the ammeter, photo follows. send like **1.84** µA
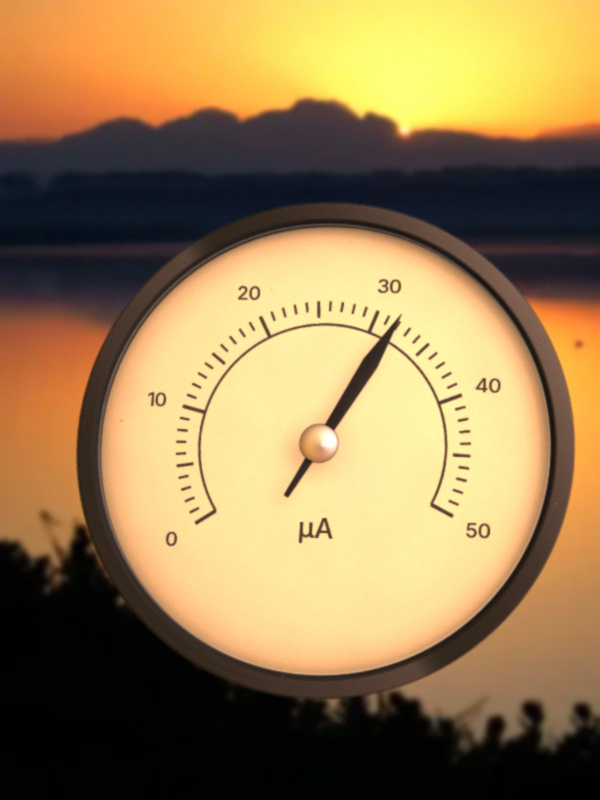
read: **32** µA
